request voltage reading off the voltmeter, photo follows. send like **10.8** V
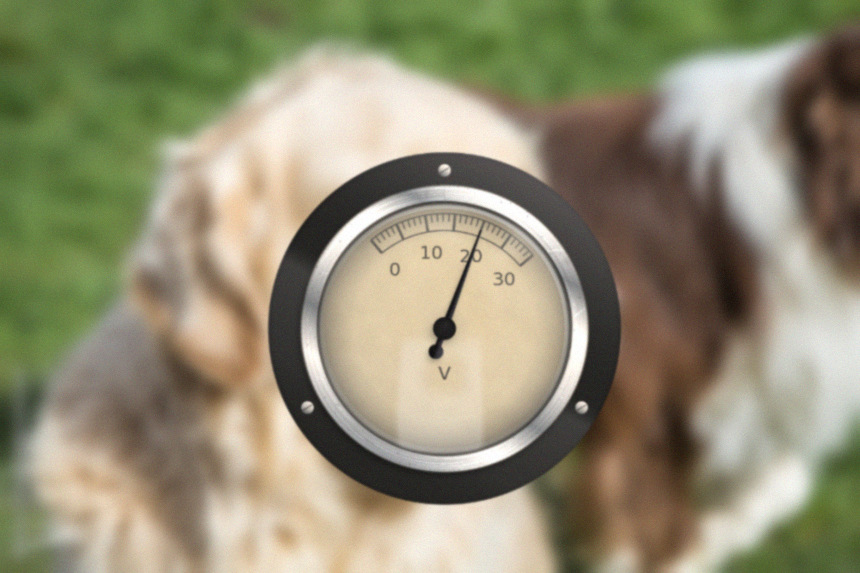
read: **20** V
